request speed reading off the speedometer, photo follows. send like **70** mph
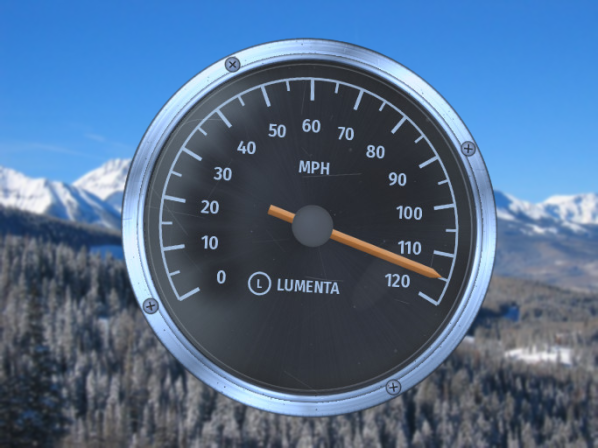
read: **115** mph
